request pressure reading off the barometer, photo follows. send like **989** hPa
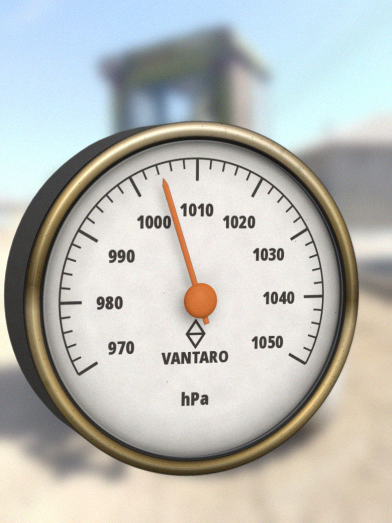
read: **1004** hPa
